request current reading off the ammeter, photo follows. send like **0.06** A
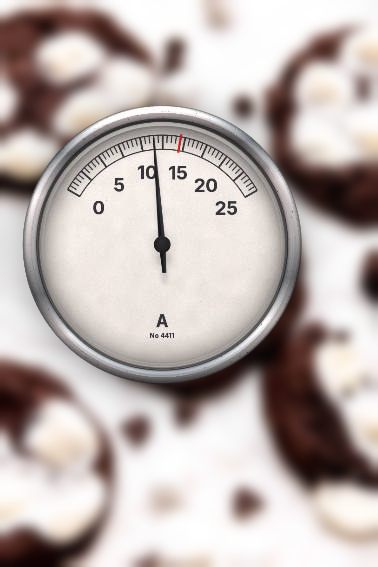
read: **11.5** A
